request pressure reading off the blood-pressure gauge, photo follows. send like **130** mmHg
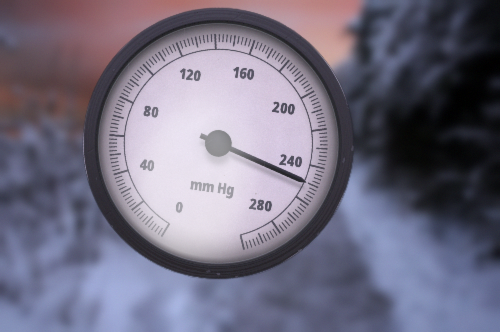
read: **250** mmHg
